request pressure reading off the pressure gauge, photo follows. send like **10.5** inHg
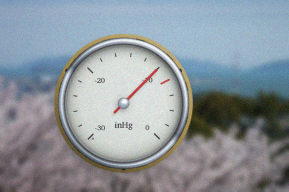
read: **-10** inHg
